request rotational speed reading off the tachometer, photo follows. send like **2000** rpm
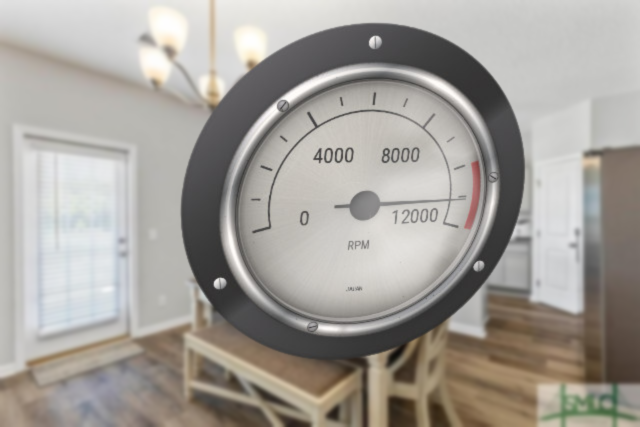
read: **11000** rpm
